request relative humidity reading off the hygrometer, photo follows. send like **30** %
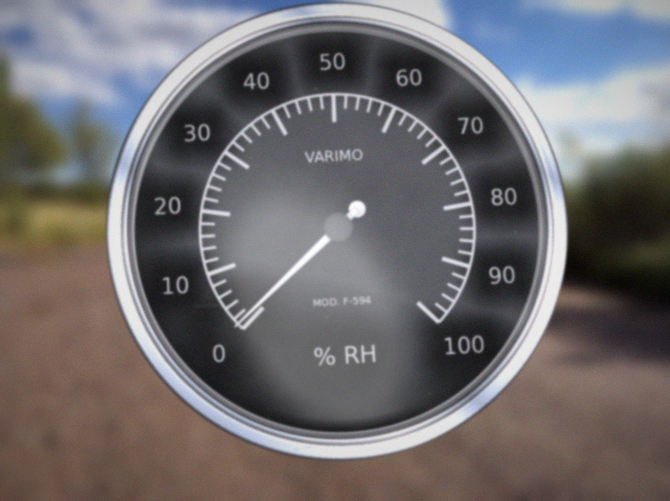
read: **1** %
